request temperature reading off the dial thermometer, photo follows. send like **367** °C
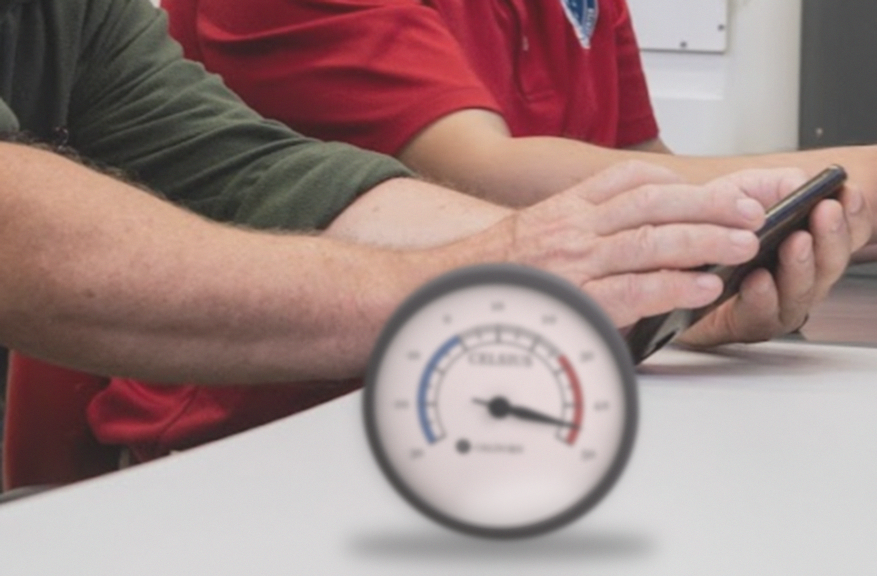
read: **45** °C
